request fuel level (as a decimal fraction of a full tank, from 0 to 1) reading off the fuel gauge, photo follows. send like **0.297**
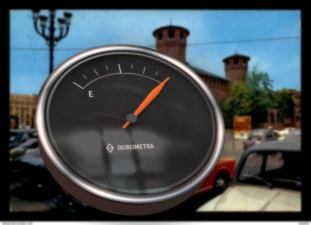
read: **1**
